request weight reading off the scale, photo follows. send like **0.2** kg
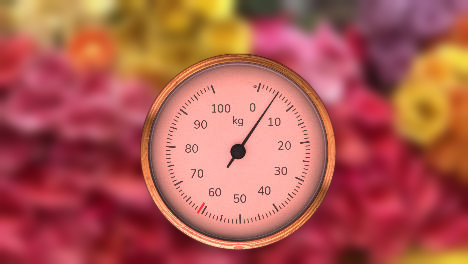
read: **5** kg
